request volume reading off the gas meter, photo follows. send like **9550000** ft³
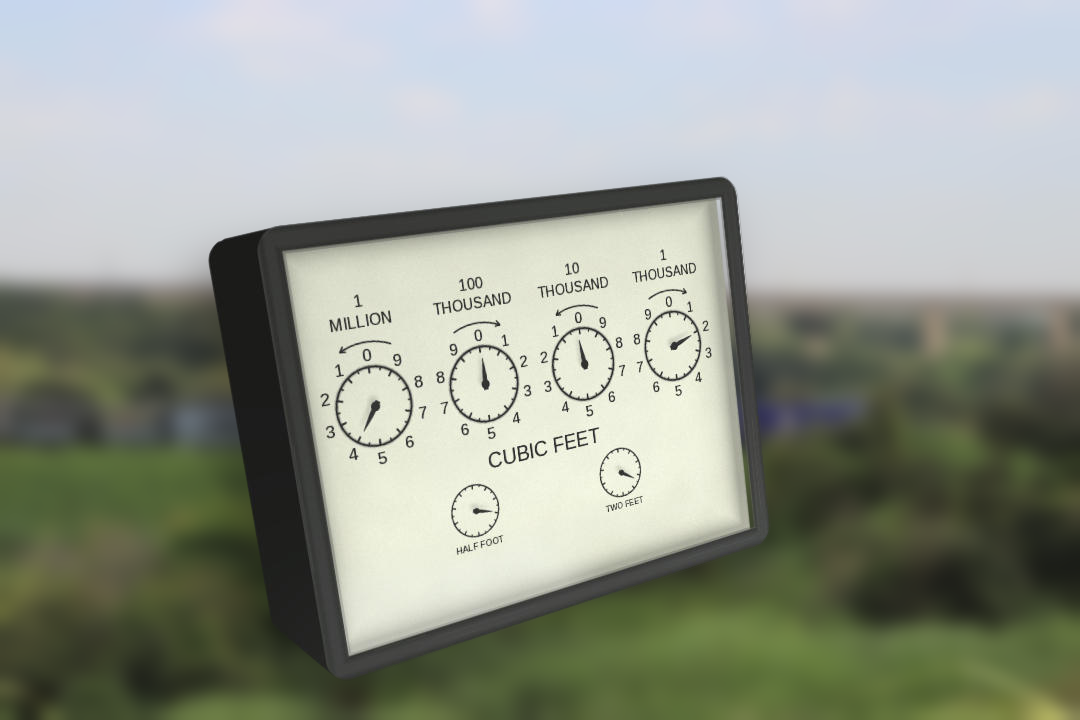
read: **400200** ft³
